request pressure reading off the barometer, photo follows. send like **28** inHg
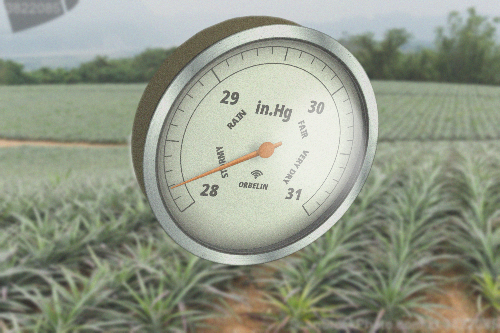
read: **28.2** inHg
